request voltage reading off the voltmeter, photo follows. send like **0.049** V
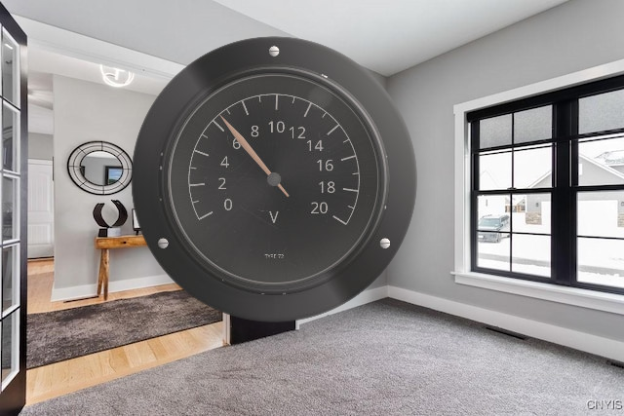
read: **6.5** V
